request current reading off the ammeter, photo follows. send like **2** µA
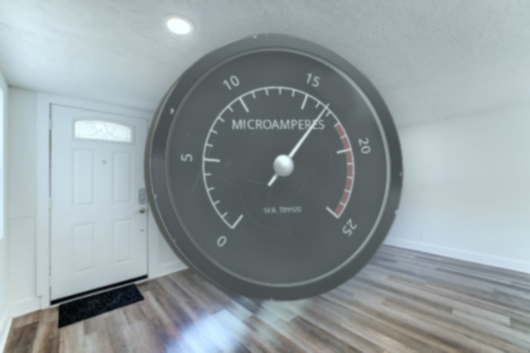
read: **16.5** µA
